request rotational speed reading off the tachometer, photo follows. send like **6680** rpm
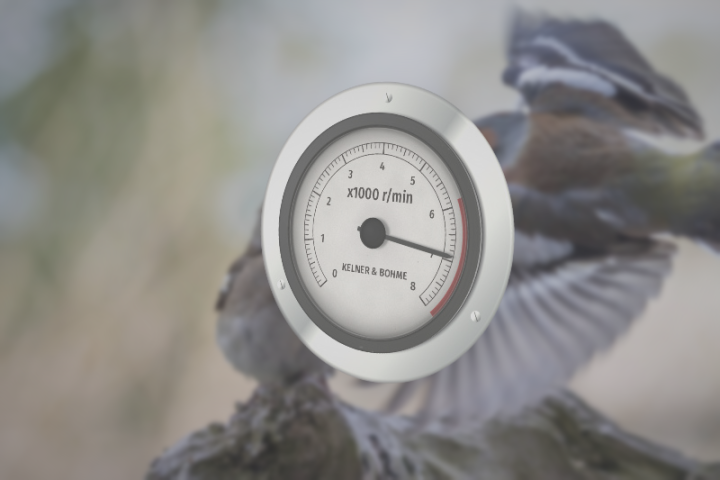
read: **6900** rpm
